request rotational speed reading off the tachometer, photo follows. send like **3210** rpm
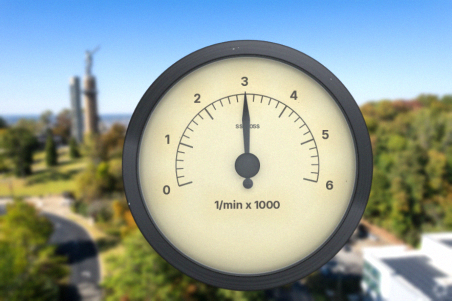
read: **3000** rpm
